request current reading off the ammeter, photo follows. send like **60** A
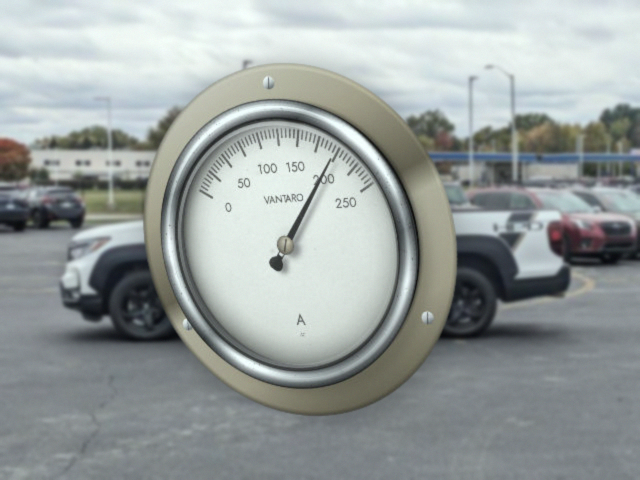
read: **200** A
